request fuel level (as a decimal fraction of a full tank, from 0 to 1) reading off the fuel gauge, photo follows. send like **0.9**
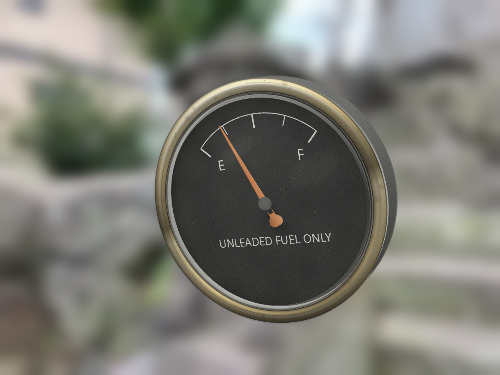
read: **0.25**
